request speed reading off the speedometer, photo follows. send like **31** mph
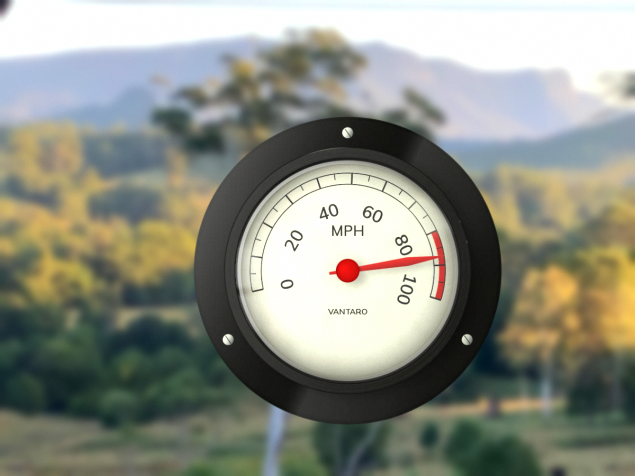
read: **87.5** mph
